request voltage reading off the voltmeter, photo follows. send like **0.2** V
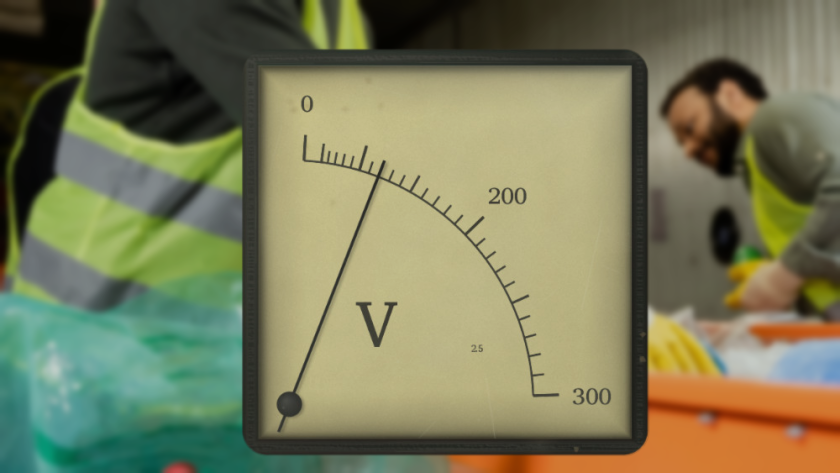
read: **120** V
